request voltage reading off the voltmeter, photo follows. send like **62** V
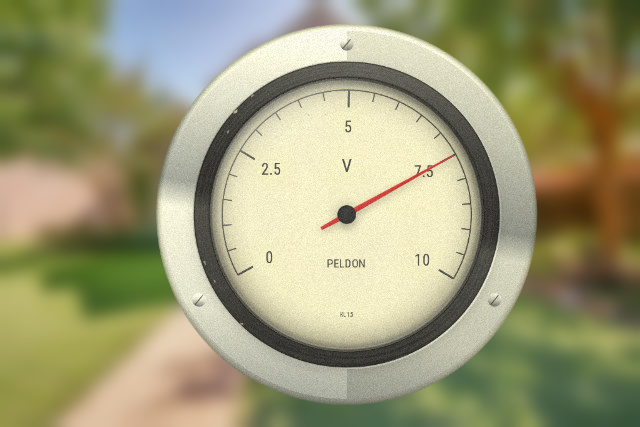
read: **7.5** V
